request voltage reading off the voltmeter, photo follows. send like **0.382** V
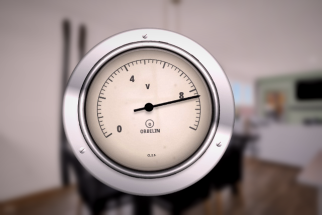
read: **8.4** V
